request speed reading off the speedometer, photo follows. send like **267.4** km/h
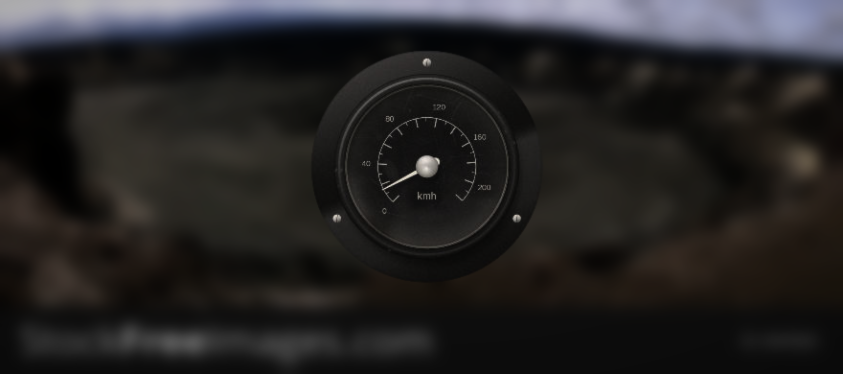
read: **15** km/h
